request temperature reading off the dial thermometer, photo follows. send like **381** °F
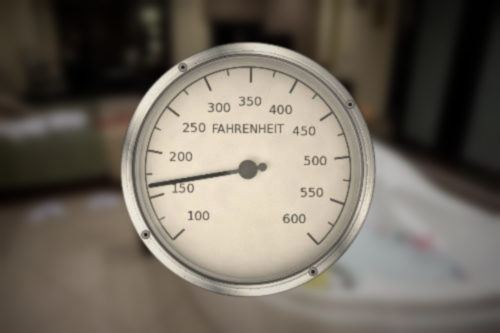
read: **162.5** °F
